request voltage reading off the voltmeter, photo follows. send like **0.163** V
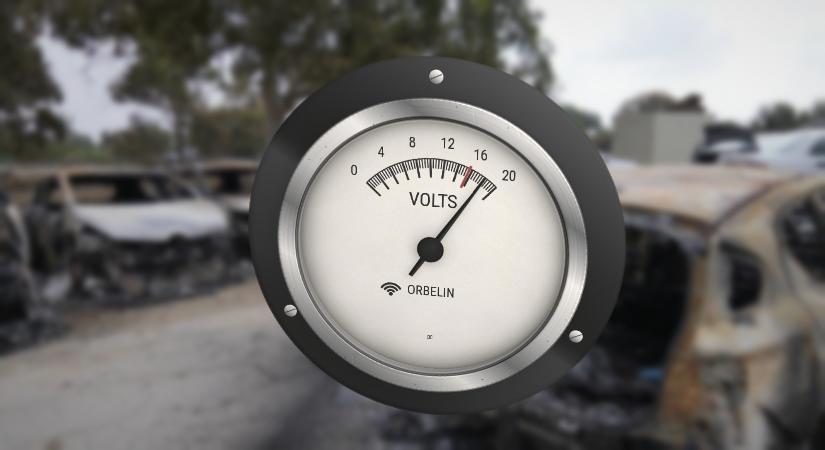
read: **18** V
